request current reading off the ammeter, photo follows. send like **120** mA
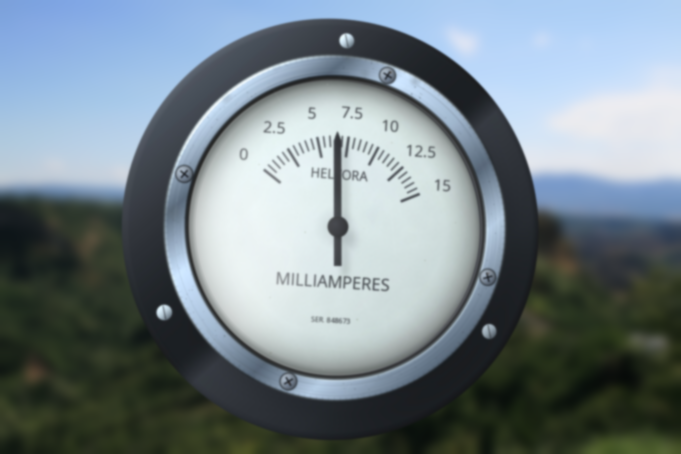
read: **6.5** mA
